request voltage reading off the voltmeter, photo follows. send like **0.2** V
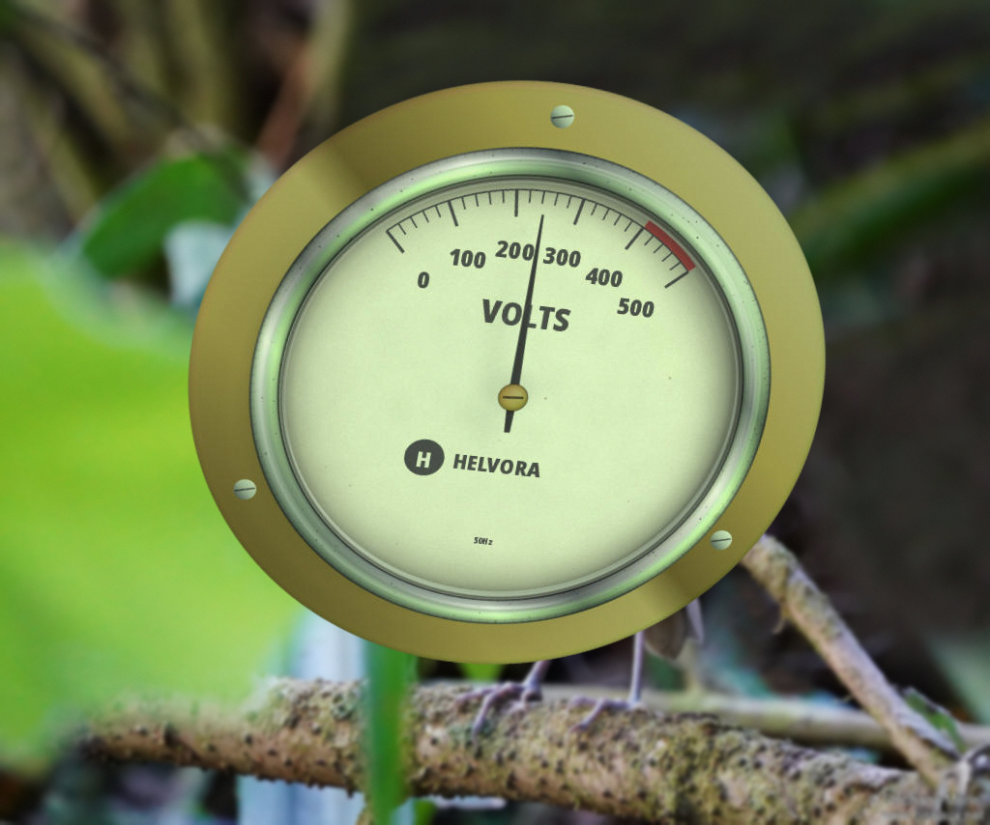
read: **240** V
